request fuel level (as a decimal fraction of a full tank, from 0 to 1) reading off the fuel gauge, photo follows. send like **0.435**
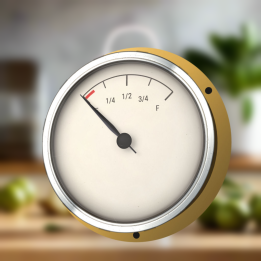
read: **0**
